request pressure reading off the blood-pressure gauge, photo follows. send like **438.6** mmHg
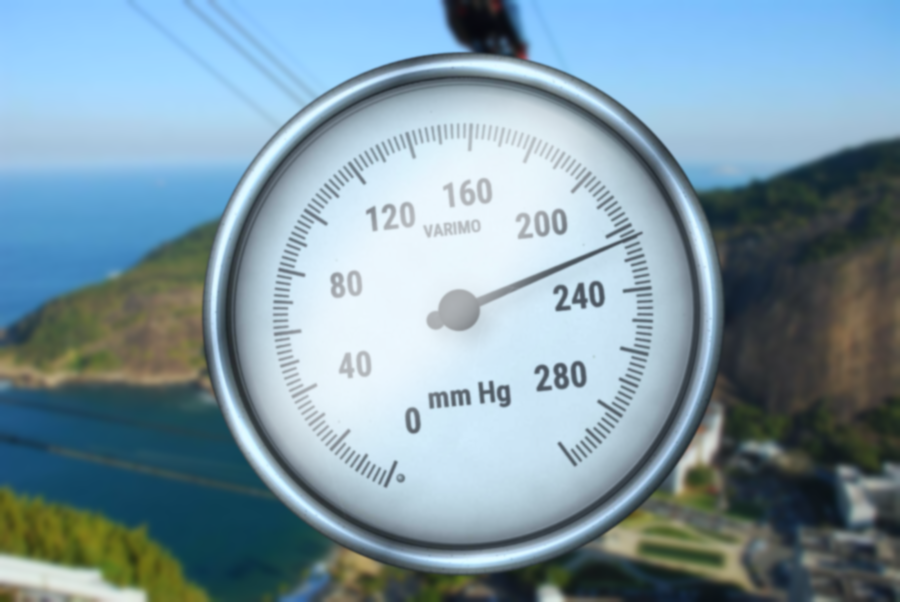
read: **224** mmHg
